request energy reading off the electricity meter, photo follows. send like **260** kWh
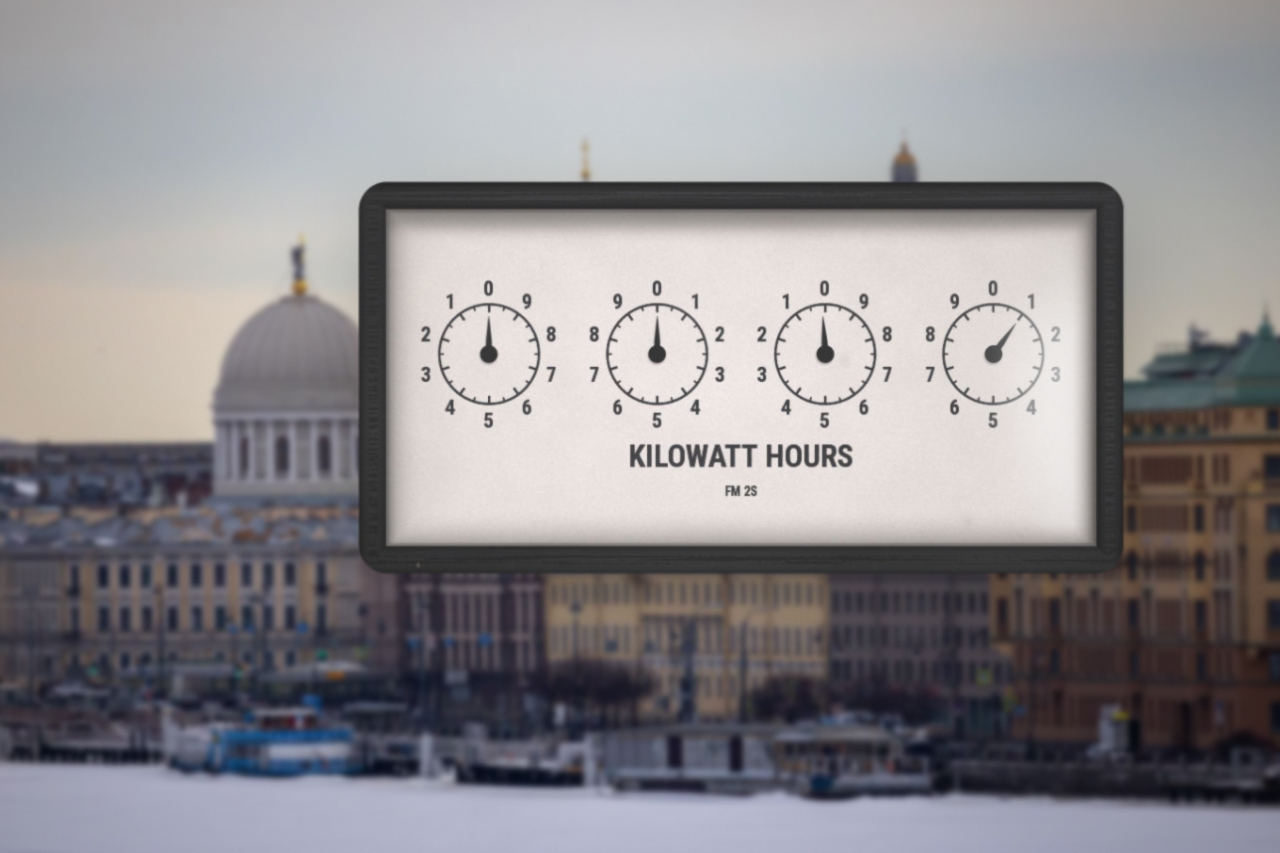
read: **1** kWh
